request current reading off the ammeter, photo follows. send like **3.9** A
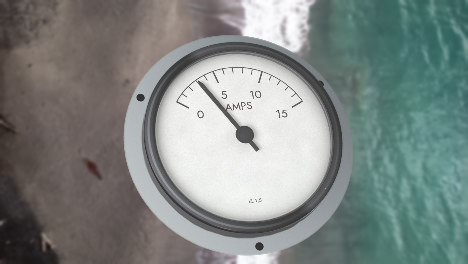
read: **3** A
